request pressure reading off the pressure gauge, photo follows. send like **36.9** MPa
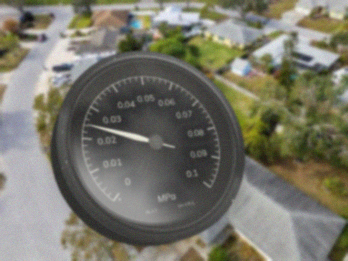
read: **0.024** MPa
